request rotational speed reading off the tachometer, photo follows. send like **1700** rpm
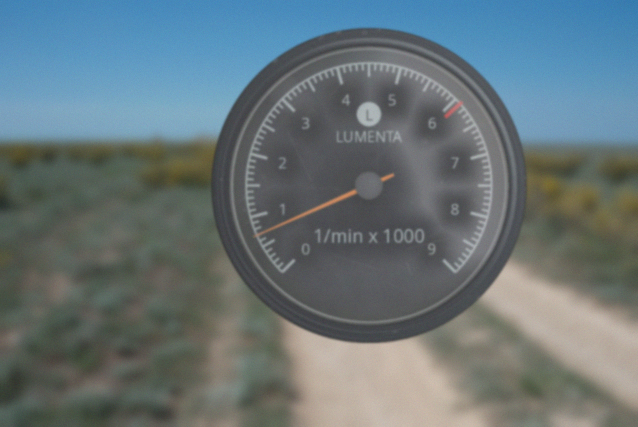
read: **700** rpm
